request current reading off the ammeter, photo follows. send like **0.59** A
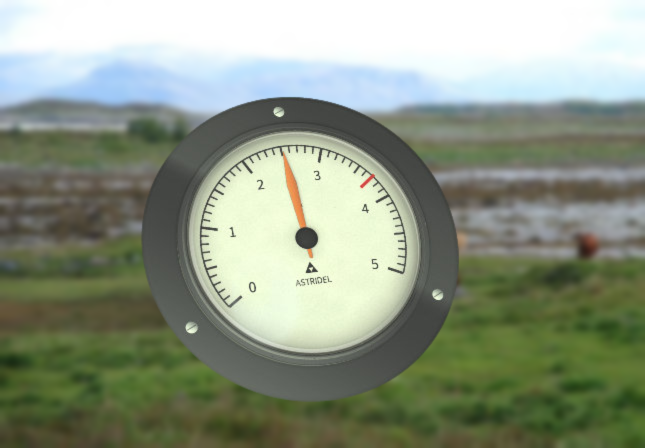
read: **2.5** A
